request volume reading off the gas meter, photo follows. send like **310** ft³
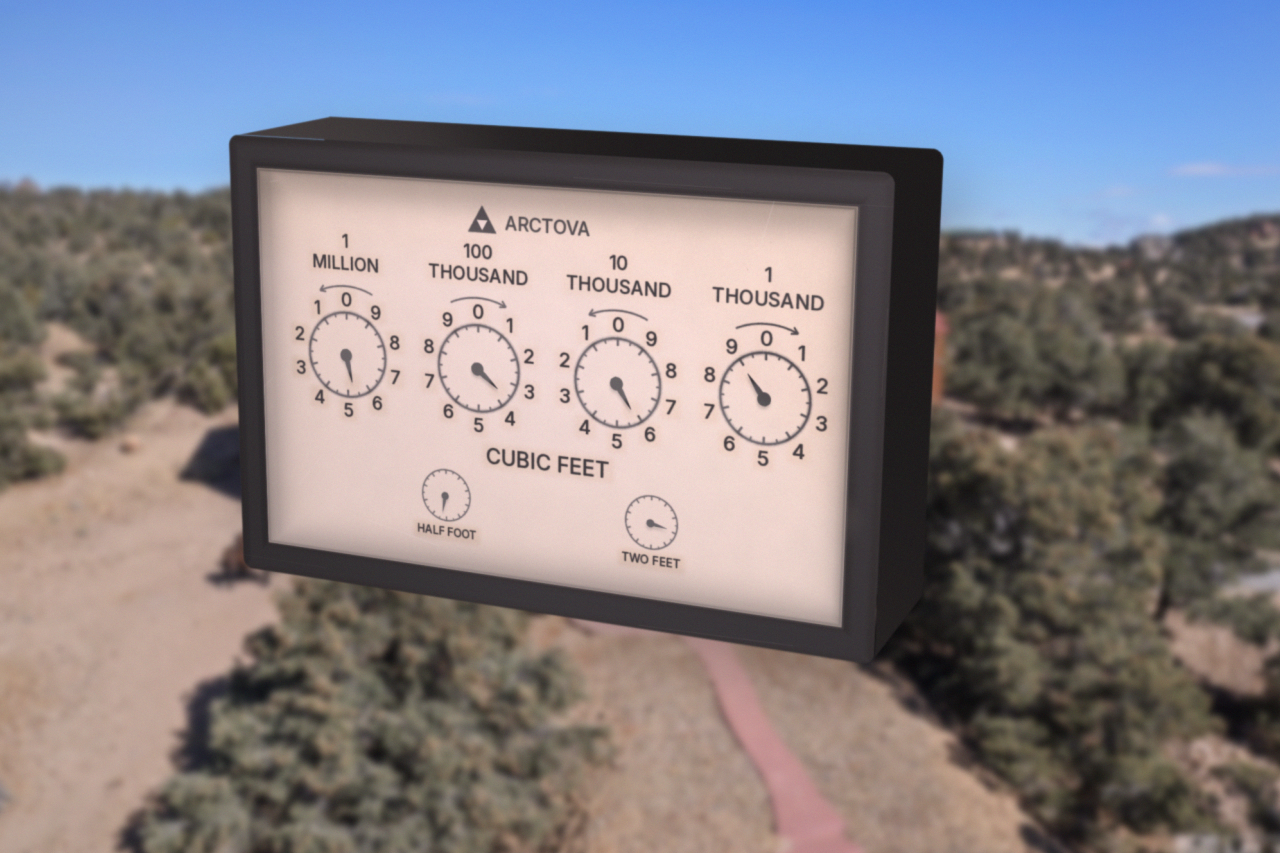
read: **535900** ft³
